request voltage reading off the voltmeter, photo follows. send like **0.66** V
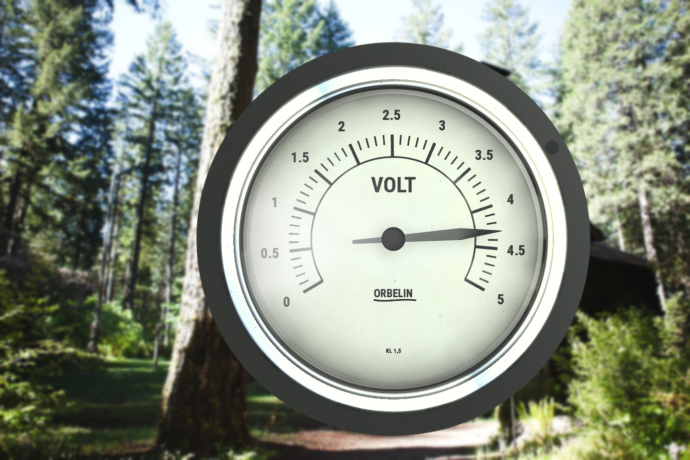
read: **4.3** V
